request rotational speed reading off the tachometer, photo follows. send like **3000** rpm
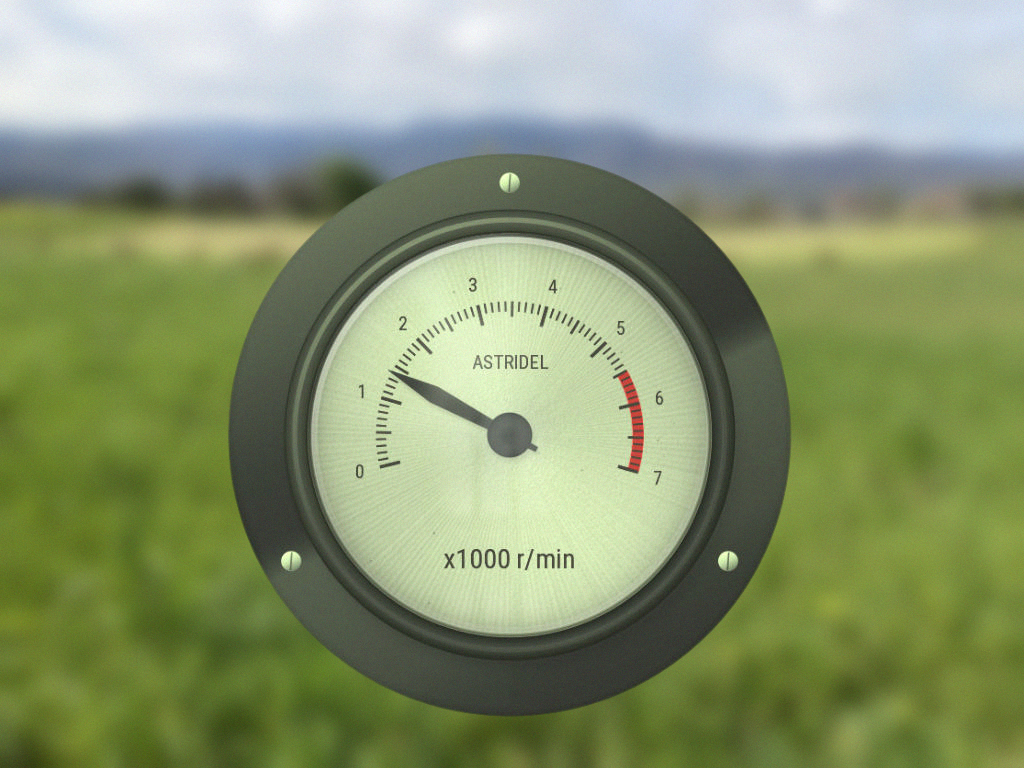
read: **1400** rpm
